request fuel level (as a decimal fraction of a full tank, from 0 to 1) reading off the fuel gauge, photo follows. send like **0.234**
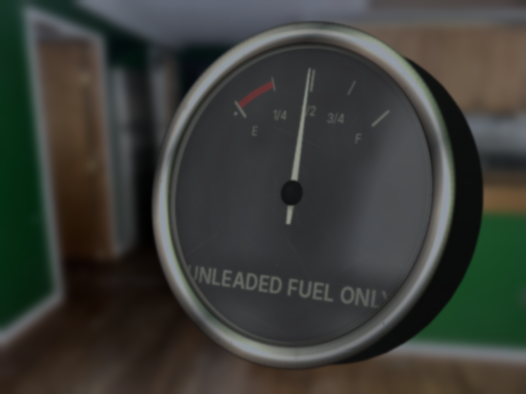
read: **0.5**
